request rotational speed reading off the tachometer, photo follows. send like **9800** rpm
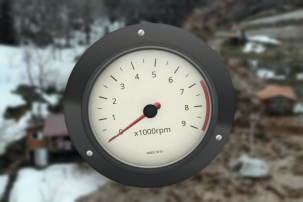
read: **0** rpm
